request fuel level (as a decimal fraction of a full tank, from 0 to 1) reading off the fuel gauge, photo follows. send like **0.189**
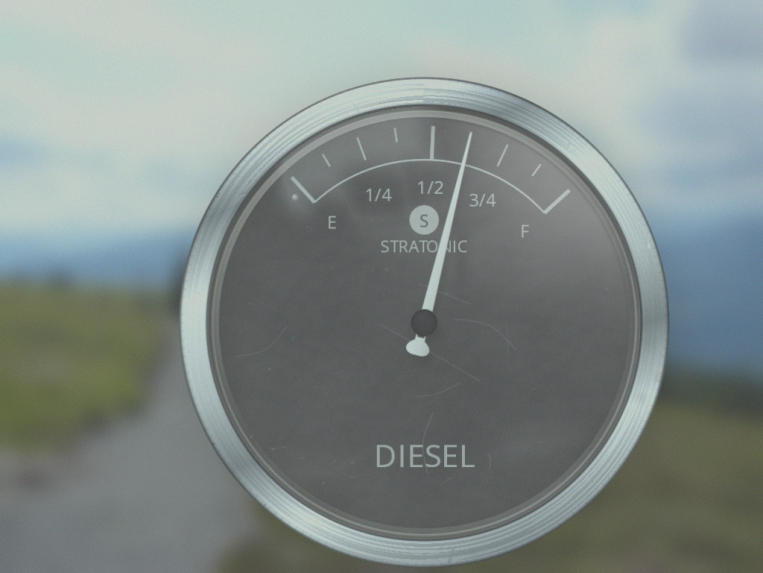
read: **0.625**
